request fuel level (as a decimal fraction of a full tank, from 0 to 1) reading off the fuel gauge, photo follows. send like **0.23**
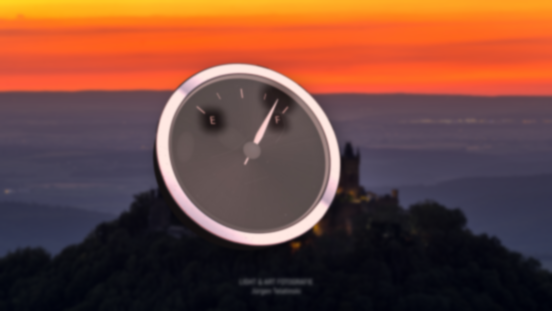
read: **0.875**
